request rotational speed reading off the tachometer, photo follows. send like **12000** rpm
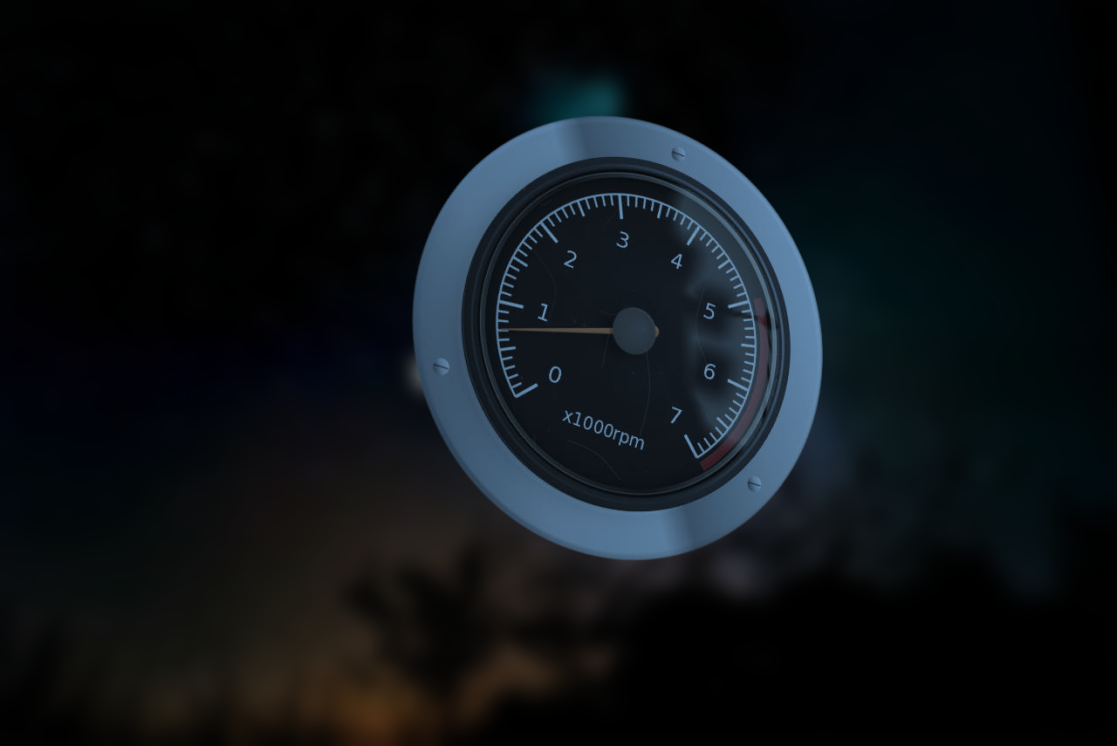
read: **700** rpm
